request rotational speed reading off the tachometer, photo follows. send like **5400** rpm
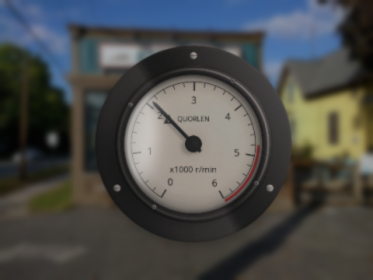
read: **2100** rpm
